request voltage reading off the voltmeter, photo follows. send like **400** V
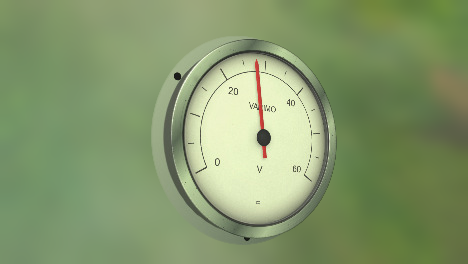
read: **27.5** V
